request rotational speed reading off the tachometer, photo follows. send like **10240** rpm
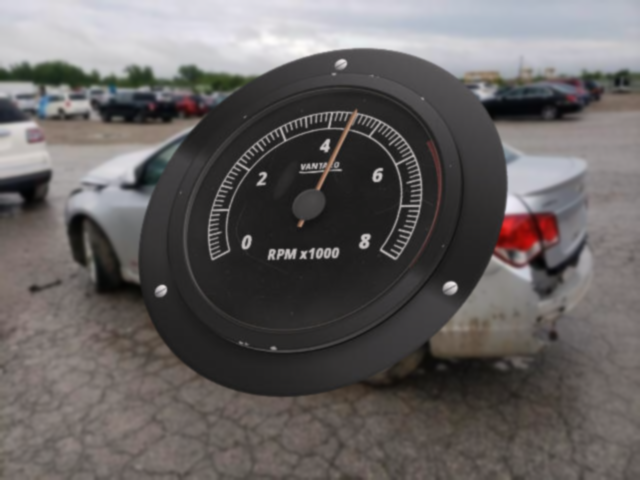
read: **4500** rpm
